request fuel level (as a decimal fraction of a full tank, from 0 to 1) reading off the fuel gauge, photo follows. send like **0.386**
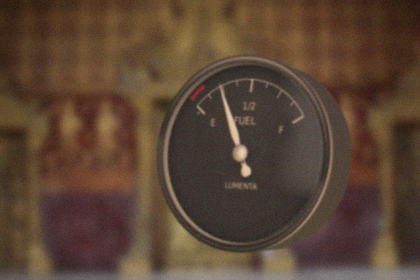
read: **0.25**
